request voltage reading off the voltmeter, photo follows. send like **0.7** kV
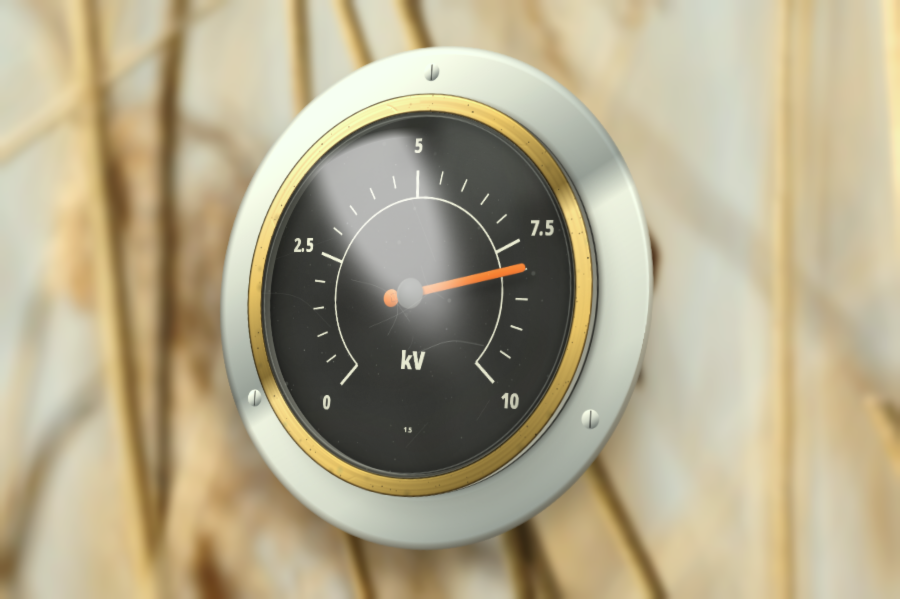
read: **8** kV
